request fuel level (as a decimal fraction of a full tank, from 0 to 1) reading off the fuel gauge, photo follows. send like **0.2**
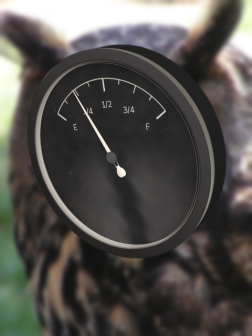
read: **0.25**
